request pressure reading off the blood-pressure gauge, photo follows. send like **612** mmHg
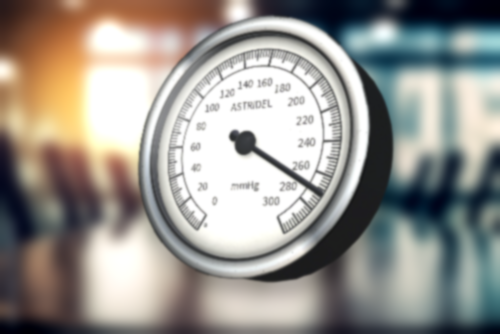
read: **270** mmHg
